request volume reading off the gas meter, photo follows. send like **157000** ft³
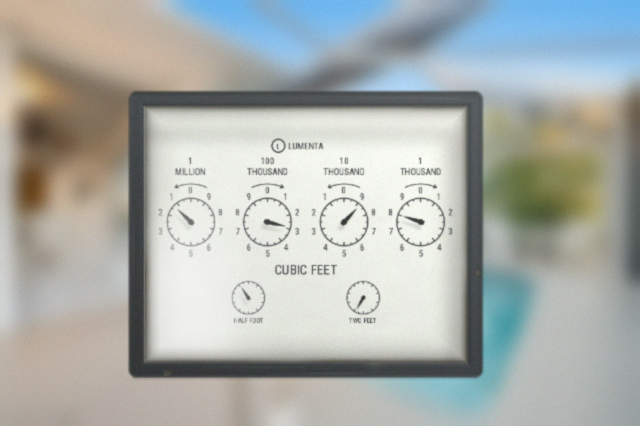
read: **128800** ft³
